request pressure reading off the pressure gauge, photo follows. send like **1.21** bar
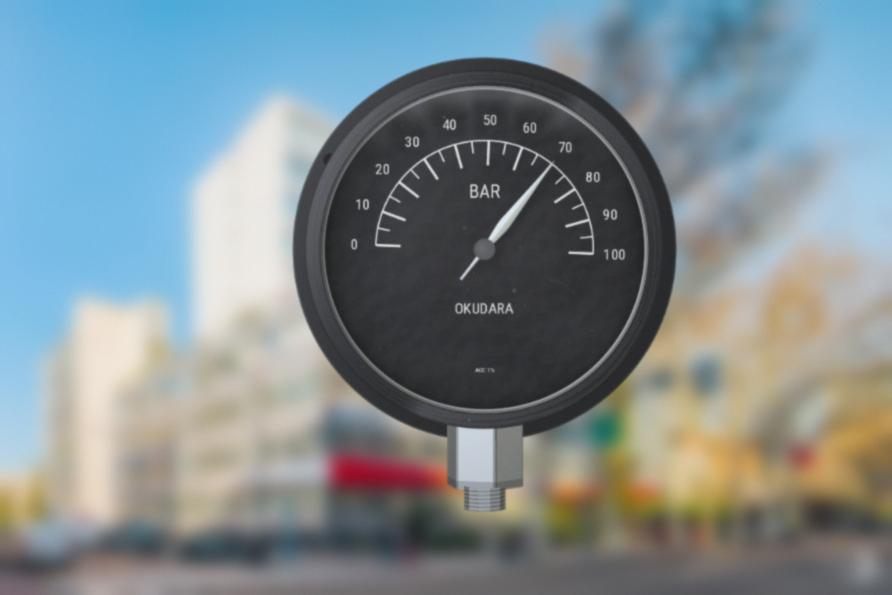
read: **70** bar
